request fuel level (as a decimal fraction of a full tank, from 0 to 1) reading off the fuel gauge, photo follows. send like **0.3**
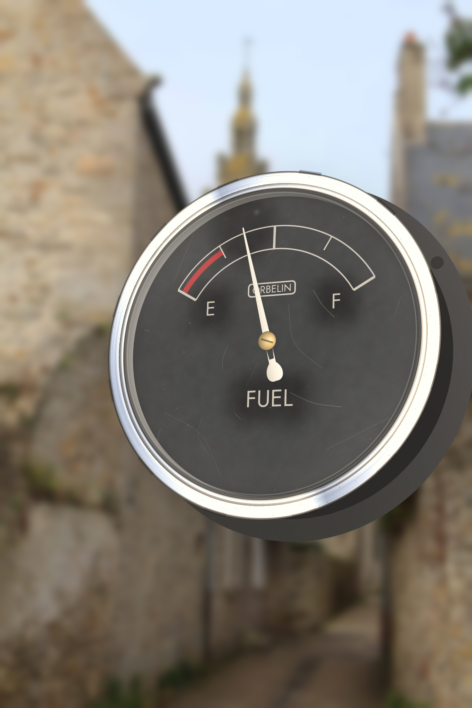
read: **0.375**
